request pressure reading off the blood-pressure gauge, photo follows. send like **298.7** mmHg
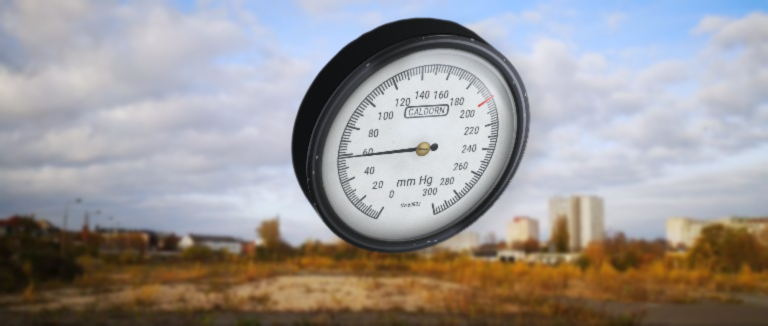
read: **60** mmHg
